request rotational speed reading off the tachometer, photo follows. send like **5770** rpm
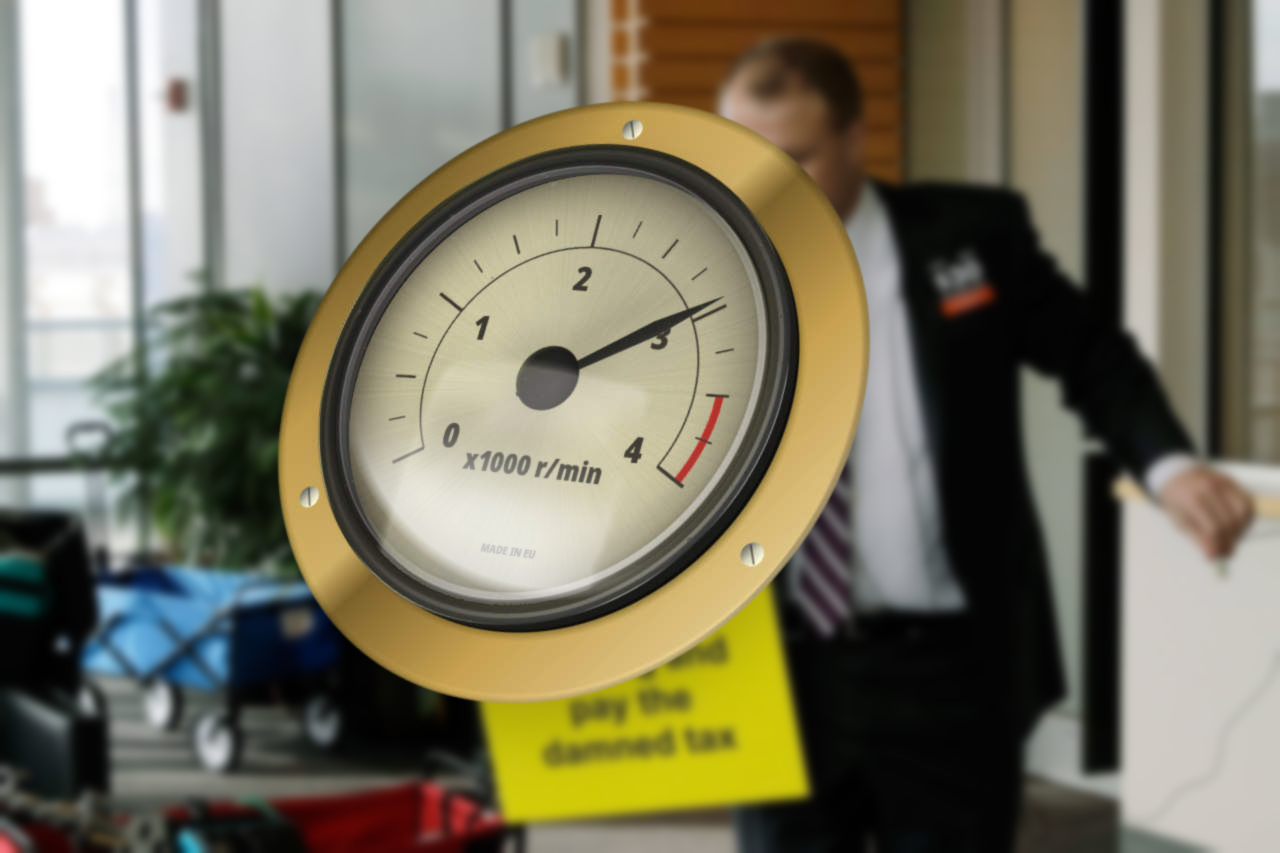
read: **3000** rpm
